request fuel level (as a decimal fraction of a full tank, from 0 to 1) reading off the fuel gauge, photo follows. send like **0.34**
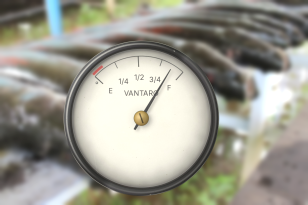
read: **0.875**
